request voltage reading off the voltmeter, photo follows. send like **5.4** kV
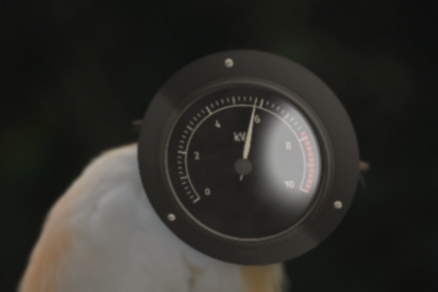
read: **5.8** kV
